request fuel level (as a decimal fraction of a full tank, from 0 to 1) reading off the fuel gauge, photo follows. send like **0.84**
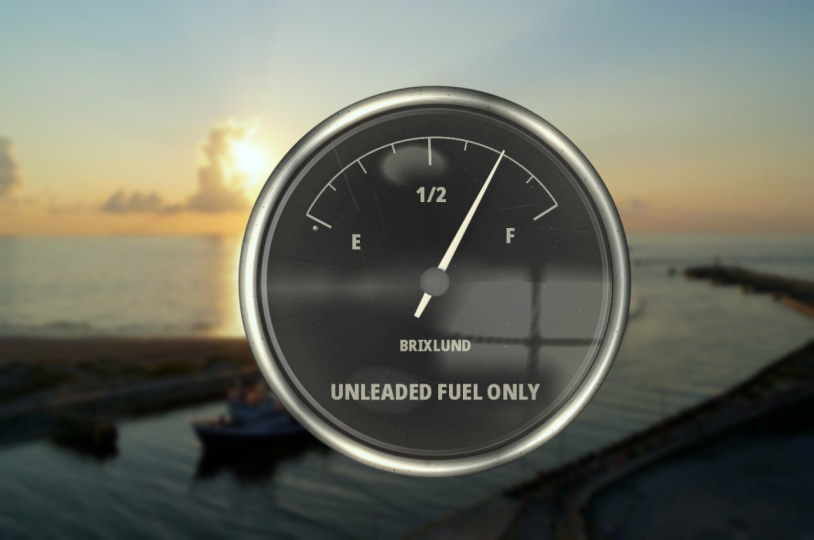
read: **0.75**
